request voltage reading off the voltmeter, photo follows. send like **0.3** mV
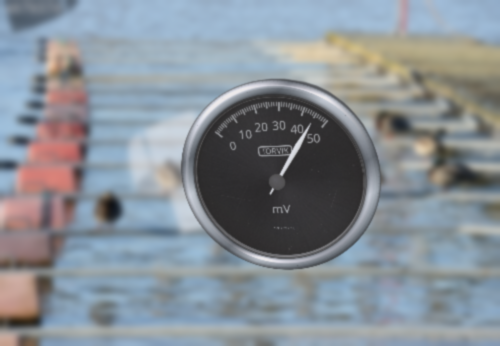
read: **45** mV
